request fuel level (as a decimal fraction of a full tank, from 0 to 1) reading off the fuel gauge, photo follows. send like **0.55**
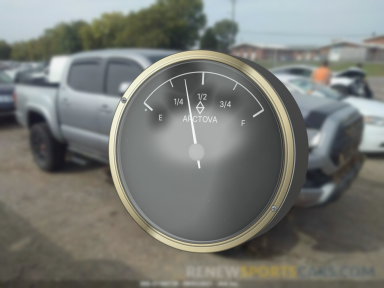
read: **0.375**
